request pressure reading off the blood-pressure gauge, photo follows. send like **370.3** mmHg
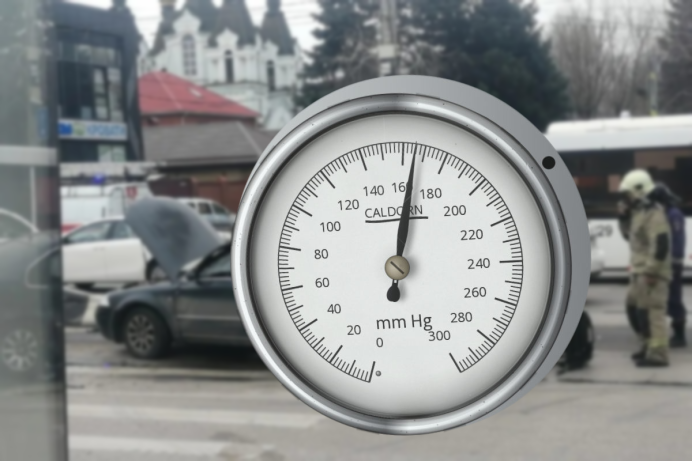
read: **166** mmHg
